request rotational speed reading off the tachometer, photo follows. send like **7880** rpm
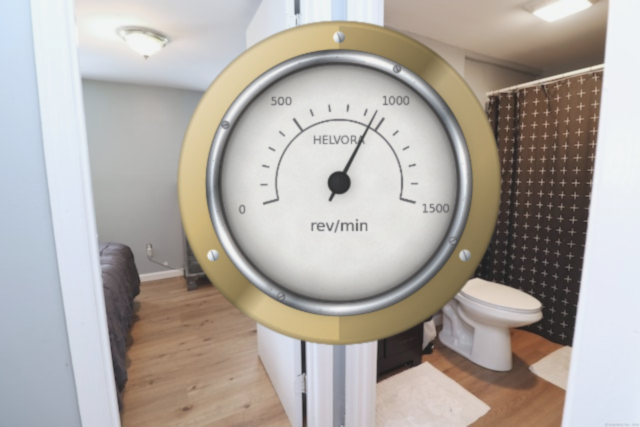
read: **950** rpm
